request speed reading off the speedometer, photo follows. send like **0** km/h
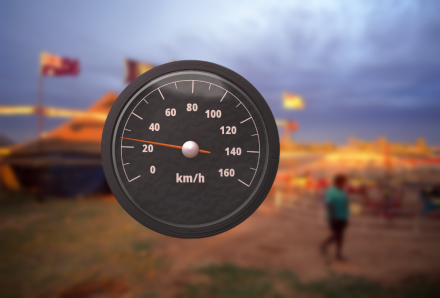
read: **25** km/h
